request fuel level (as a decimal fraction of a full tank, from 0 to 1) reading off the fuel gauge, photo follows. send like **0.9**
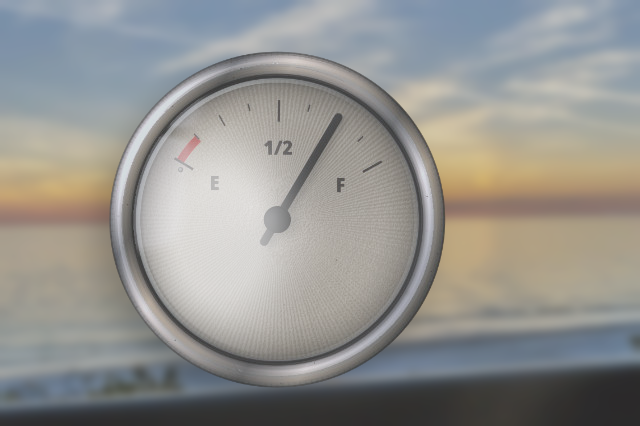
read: **0.75**
